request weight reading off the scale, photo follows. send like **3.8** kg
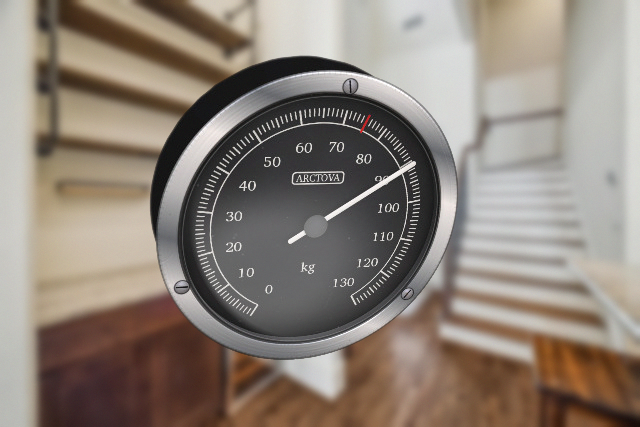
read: **90** kg
